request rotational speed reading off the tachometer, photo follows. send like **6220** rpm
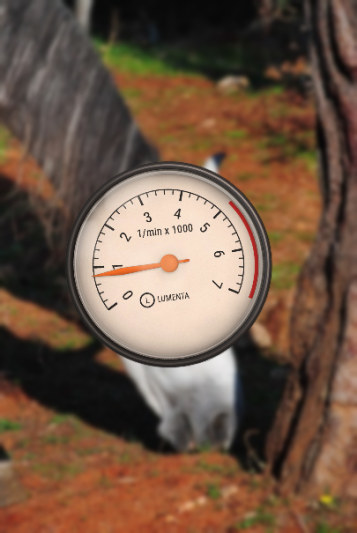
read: **800** rpm
